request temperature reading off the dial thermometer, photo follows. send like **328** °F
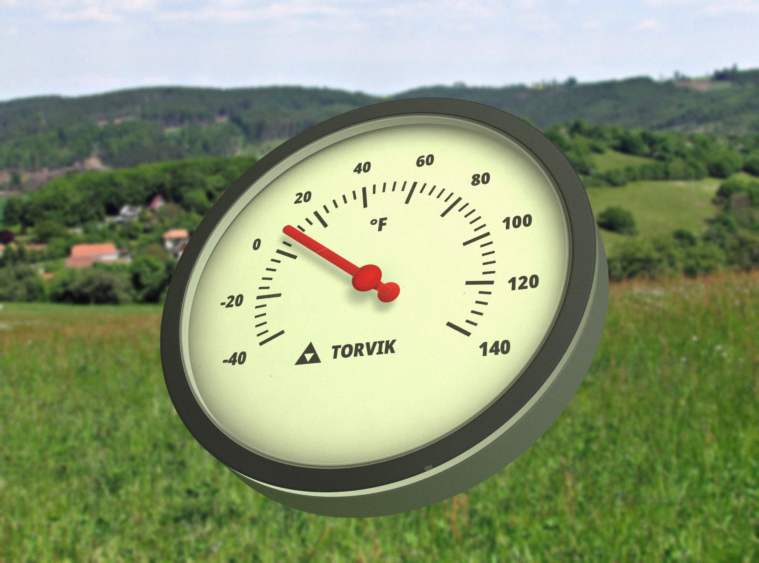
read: **8** °F
